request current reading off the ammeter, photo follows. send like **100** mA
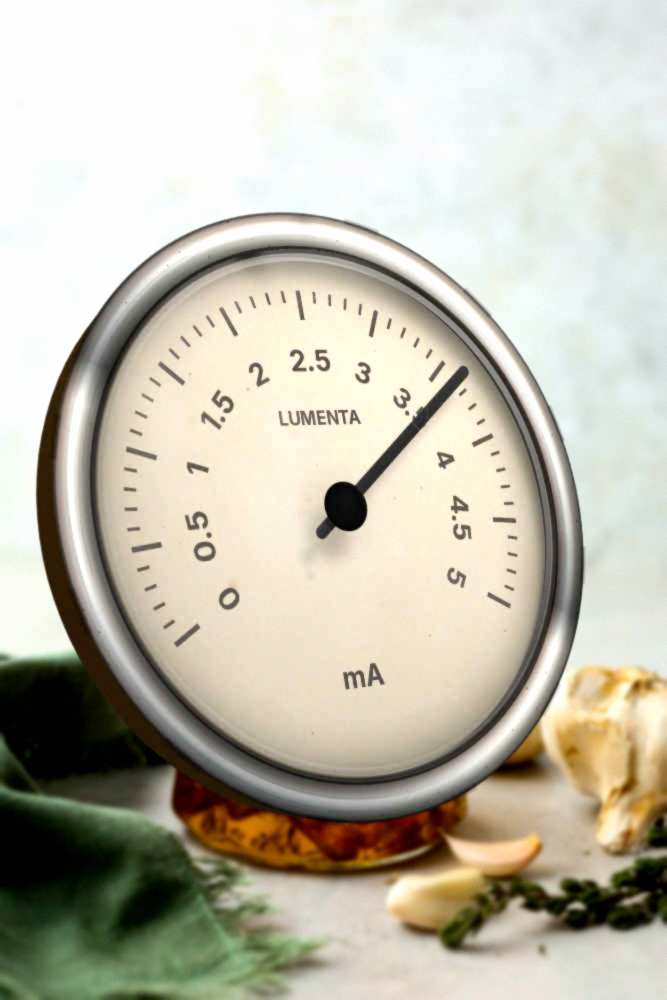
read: **3.6** mA
